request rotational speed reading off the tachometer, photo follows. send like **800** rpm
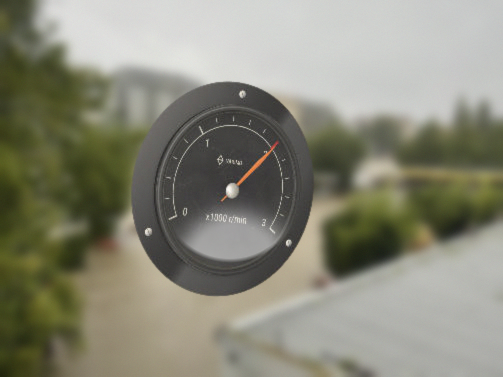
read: **2000** rpm
